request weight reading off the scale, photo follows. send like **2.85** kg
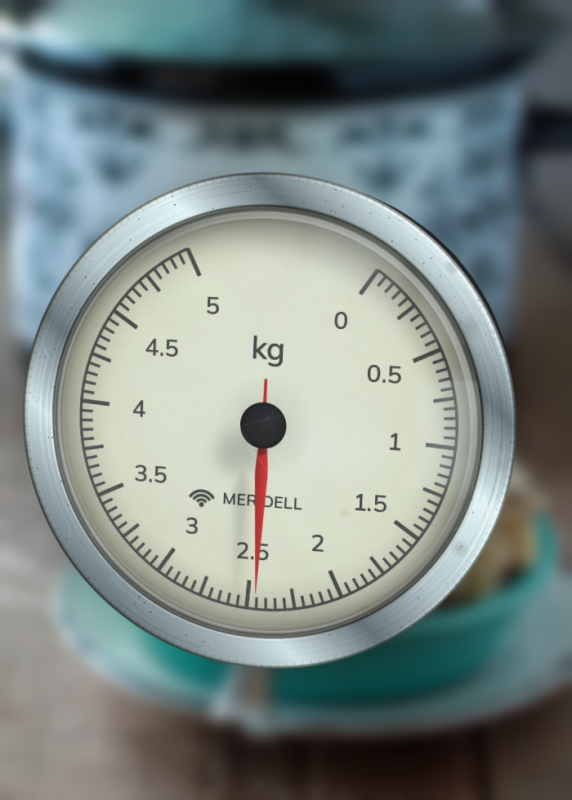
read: **2.45** kg
